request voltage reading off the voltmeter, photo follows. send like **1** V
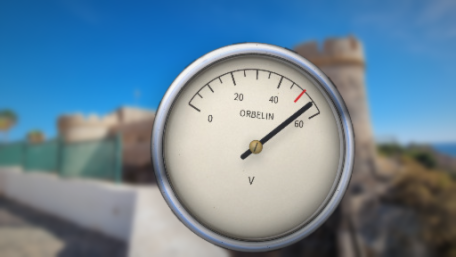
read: **55** V
